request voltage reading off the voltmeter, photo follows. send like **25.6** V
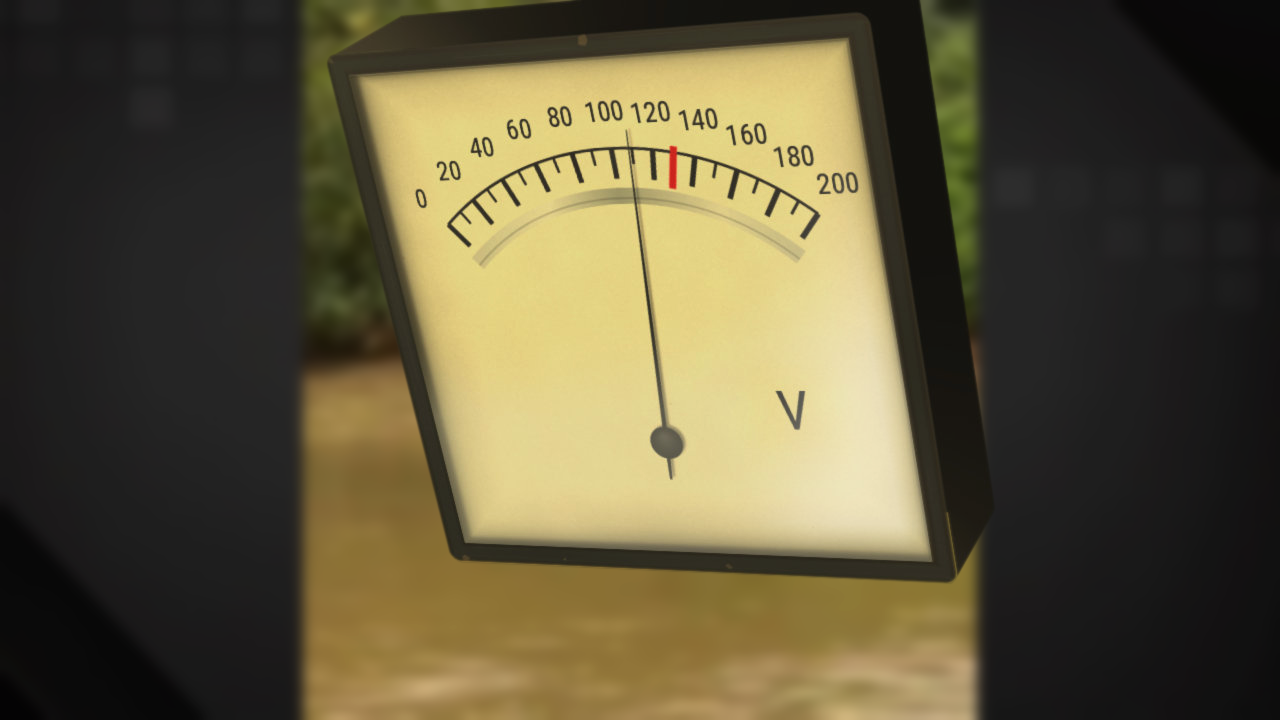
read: **110** V
